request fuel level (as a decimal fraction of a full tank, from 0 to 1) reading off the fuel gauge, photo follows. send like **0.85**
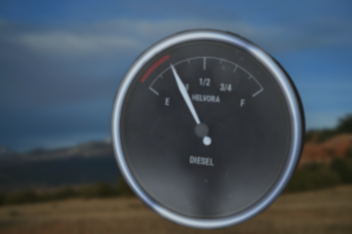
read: **0.25**
